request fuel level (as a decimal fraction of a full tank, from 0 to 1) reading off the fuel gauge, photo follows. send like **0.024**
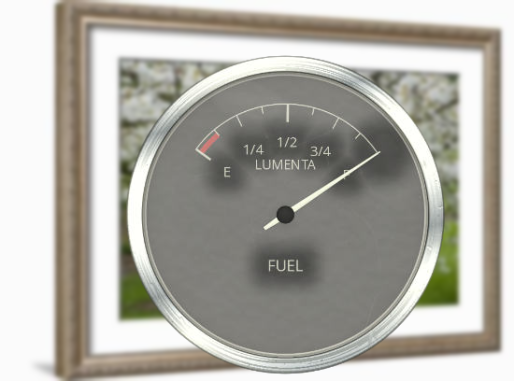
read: **1**
